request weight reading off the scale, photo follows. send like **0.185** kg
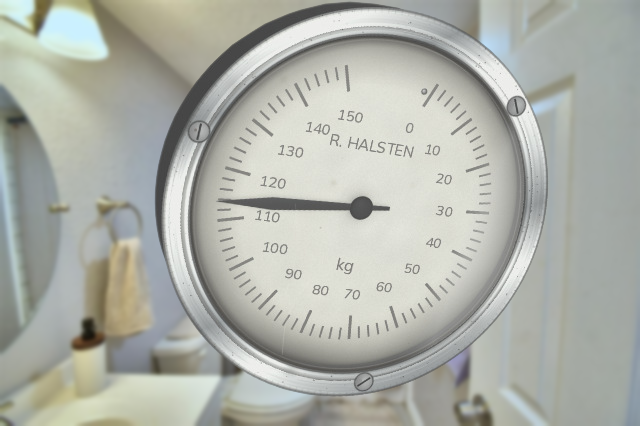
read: **114** kg
